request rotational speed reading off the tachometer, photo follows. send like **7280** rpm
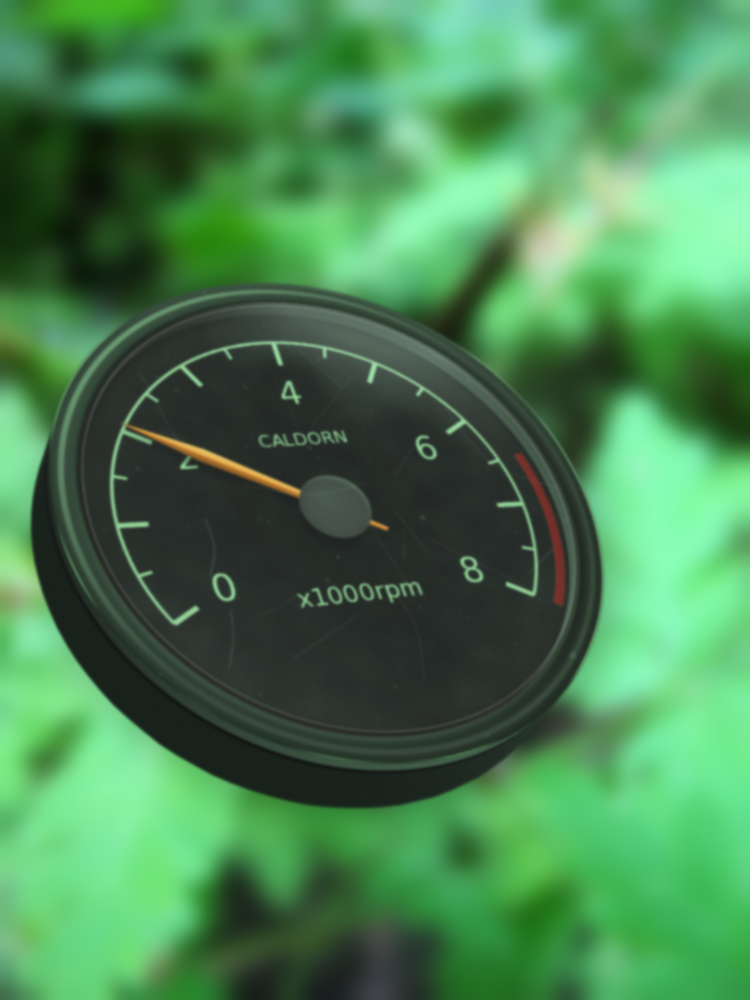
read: **2000** rpm
